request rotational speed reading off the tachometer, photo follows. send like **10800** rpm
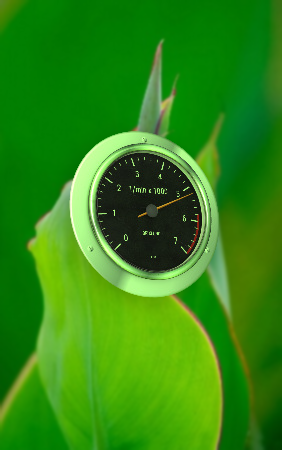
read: **5200** rpm
